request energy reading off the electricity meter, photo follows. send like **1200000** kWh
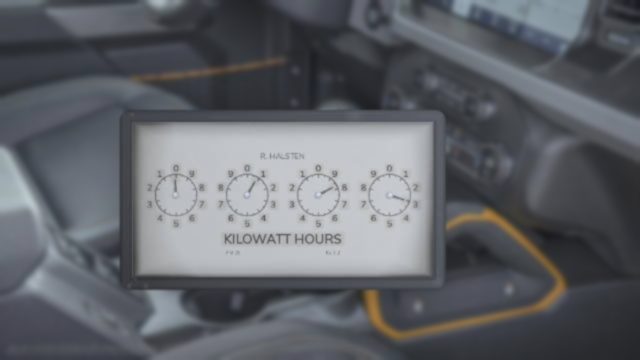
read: **83** kWh
